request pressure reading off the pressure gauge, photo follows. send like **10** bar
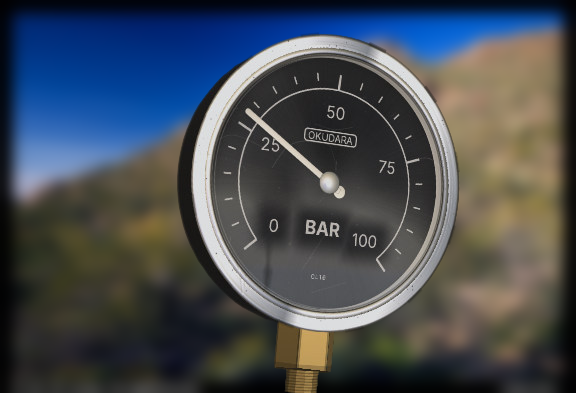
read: **27.5** bar
